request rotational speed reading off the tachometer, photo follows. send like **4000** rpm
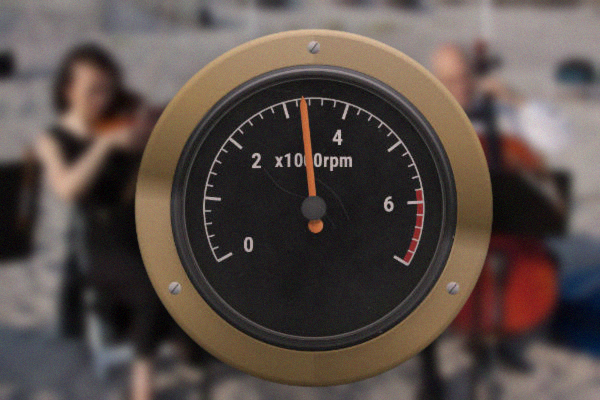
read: **3300** rpm
